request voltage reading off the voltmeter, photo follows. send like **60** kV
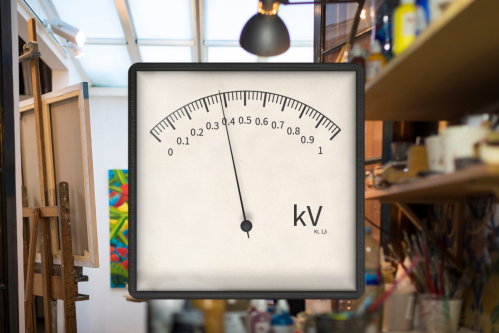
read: **0.38** kV
